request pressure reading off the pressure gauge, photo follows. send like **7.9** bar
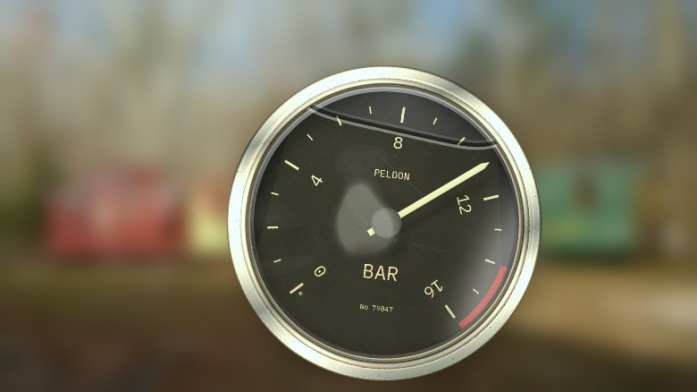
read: **11** bar
